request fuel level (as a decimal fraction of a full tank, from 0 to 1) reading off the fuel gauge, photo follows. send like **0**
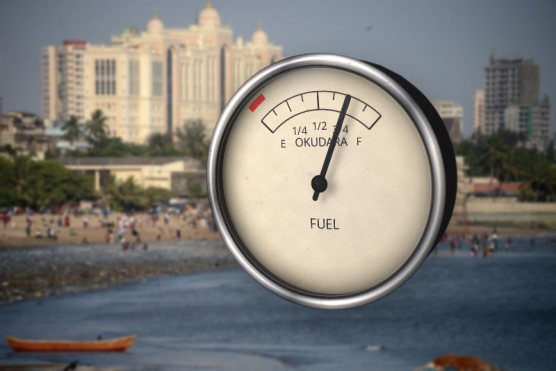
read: **0.75**
